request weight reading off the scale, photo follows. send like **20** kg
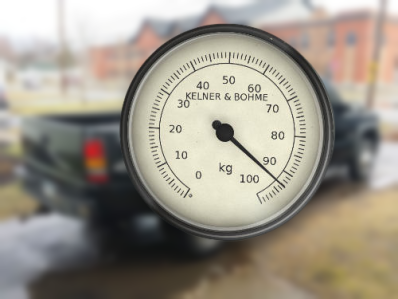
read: **93** kg
